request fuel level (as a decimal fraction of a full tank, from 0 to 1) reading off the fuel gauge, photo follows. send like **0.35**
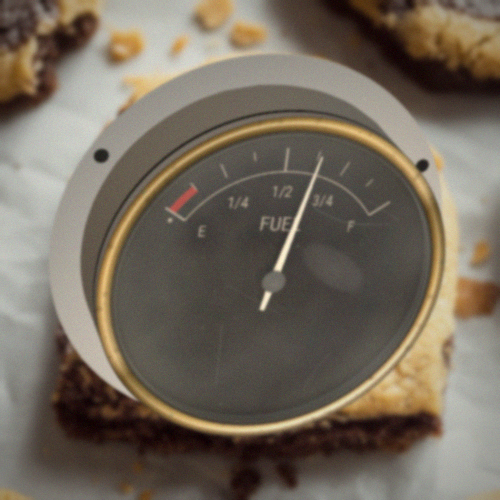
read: **0.625**
